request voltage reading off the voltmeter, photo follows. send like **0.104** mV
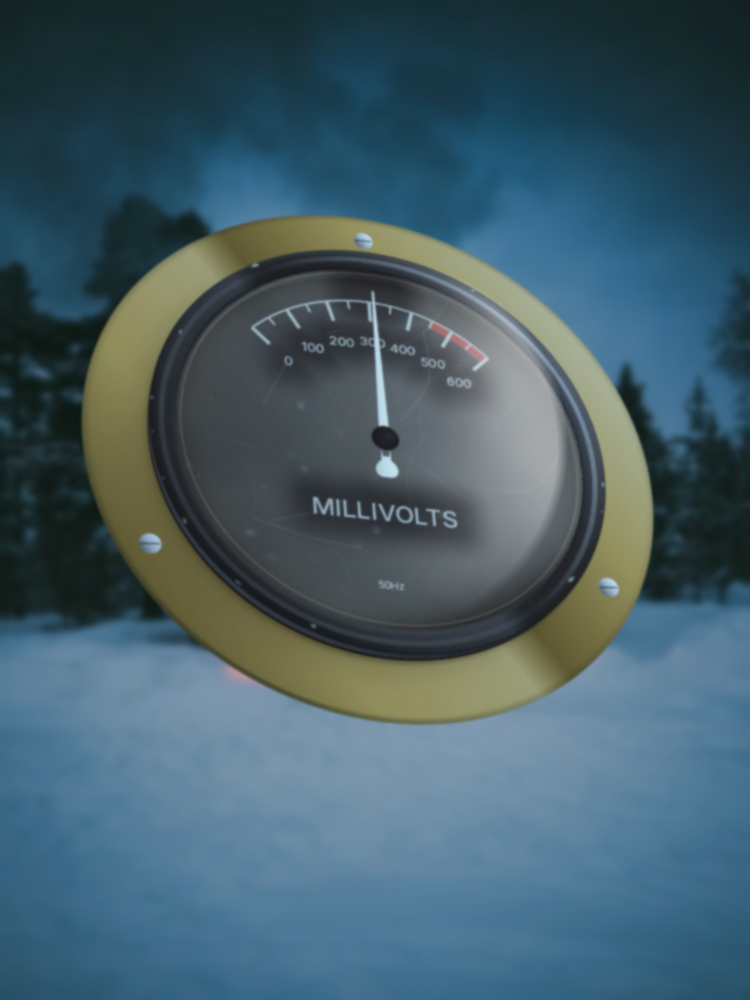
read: **300** mV
